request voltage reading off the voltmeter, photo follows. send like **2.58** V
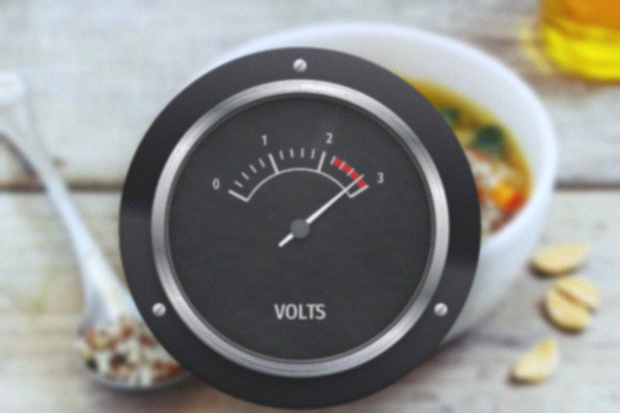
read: **2.8** V
